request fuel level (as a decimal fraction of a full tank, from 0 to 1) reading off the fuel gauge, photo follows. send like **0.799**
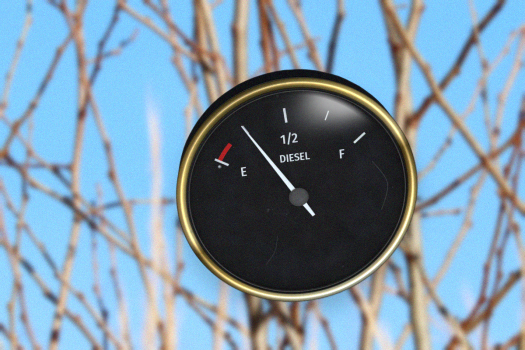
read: **0.25**
